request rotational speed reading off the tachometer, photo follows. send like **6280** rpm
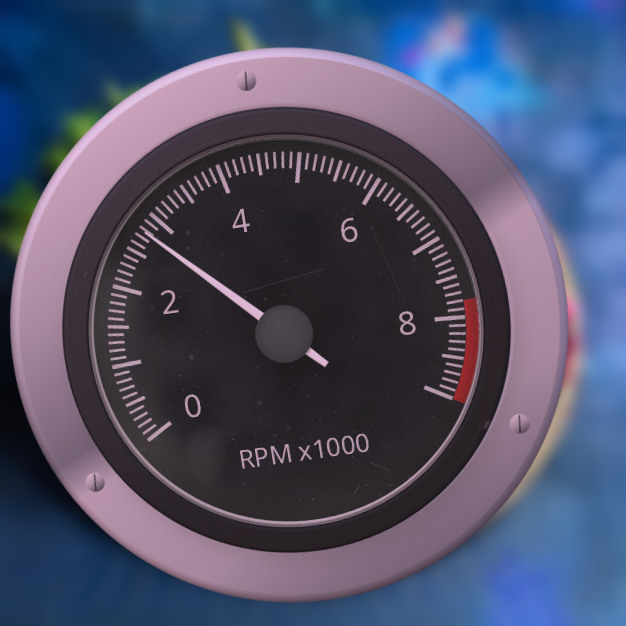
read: **2800** rpm
